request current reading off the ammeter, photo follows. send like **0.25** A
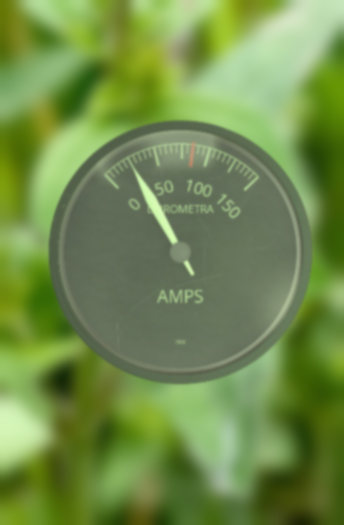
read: **25** A
